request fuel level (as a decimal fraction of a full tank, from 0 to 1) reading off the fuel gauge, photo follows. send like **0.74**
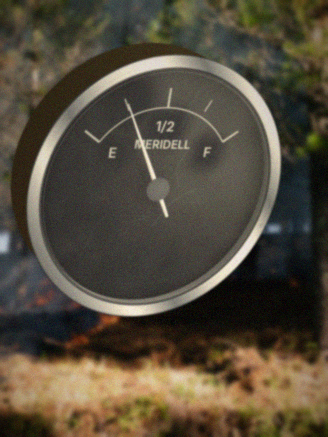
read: **0.25**
